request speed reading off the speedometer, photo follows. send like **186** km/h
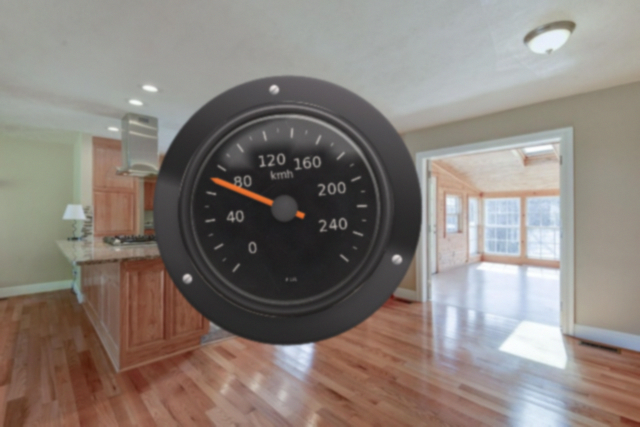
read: **70** km/h
